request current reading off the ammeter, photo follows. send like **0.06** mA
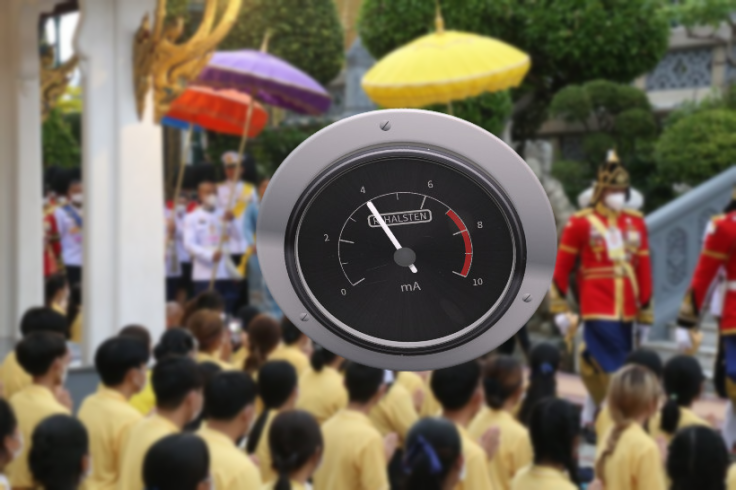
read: **4** mA
